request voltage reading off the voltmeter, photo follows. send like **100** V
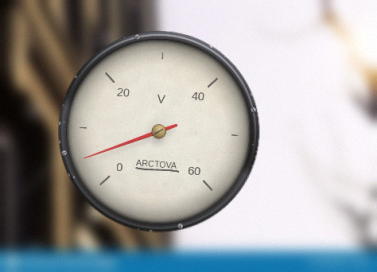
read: **5** V
